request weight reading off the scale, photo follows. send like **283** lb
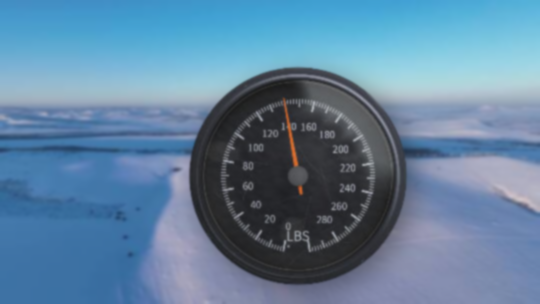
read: **140** lb
